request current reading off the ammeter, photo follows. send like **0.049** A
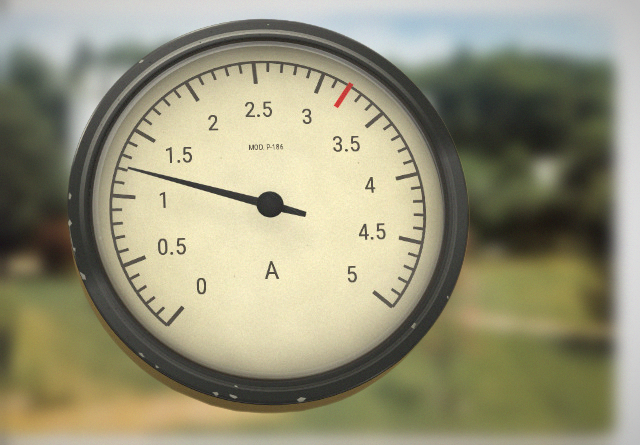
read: **1.2** A
